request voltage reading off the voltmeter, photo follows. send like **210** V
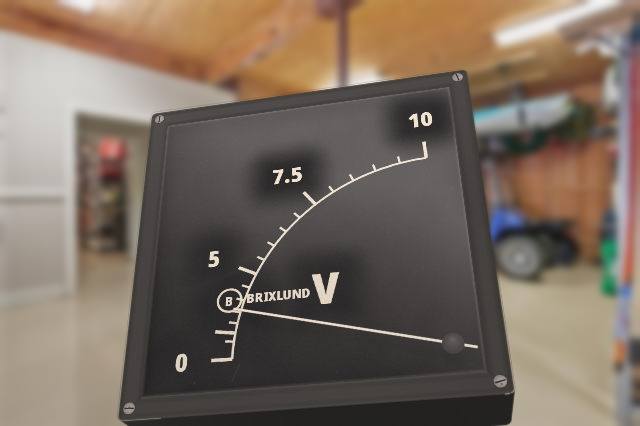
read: **3.5** V
